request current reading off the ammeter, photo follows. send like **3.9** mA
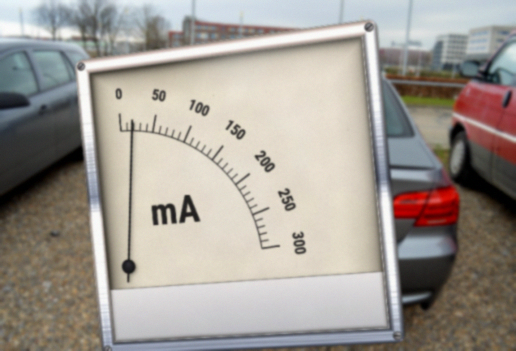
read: **20** mA
